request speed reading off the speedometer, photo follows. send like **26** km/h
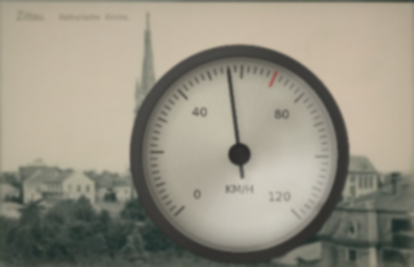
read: **56** km/h
